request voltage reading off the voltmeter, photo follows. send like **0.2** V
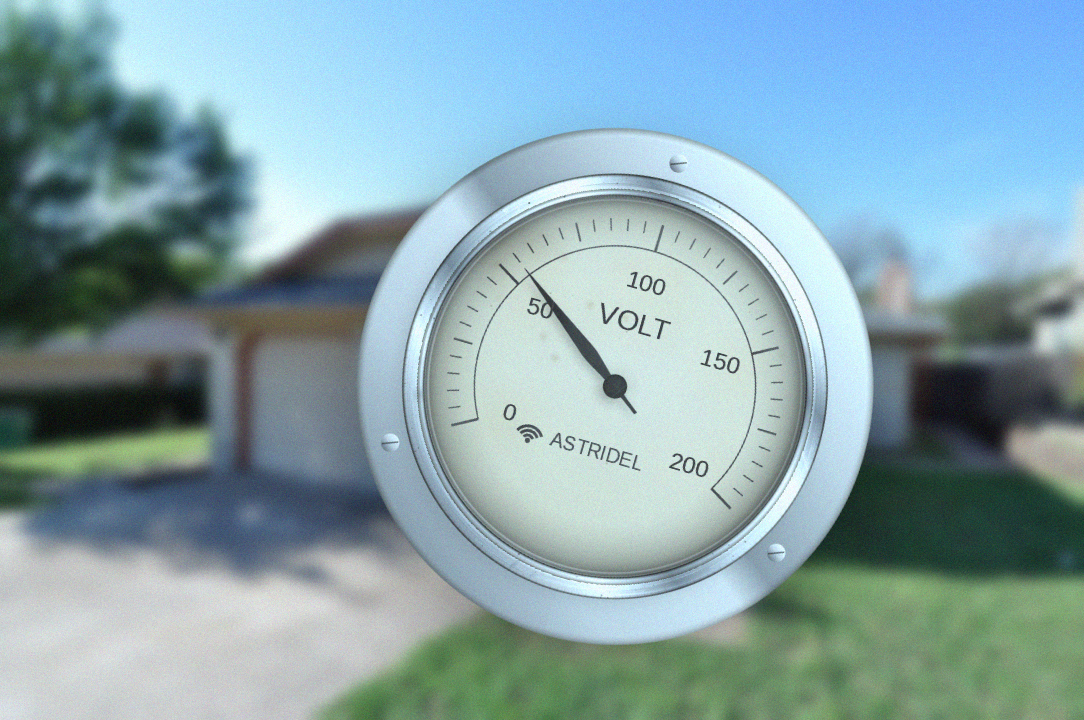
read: **55** V
